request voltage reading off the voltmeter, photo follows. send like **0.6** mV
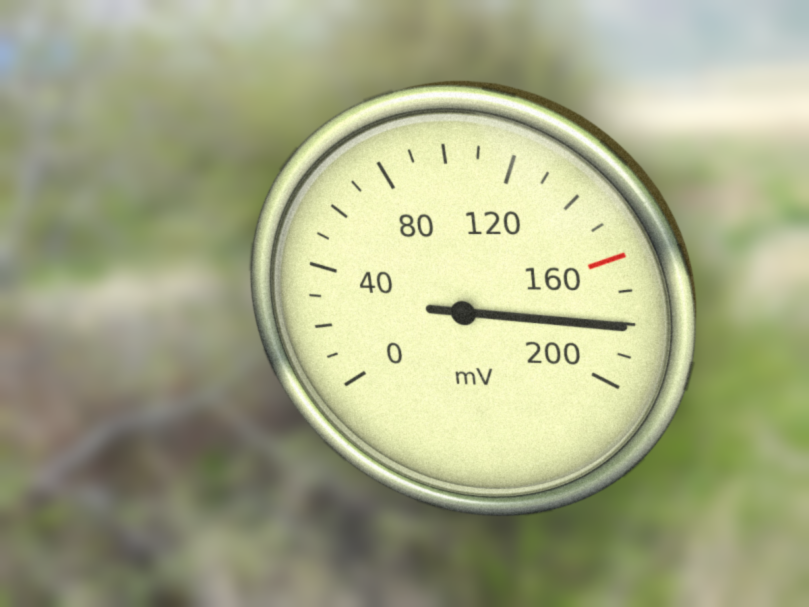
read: **180** mV
